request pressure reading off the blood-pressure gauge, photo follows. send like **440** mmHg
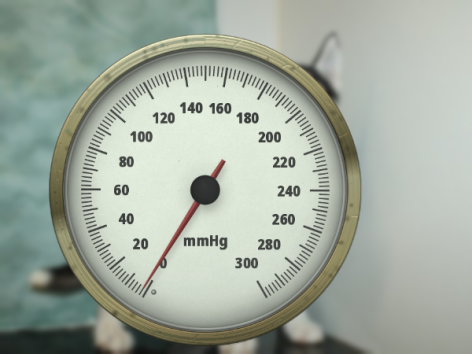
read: **2** mmHg
